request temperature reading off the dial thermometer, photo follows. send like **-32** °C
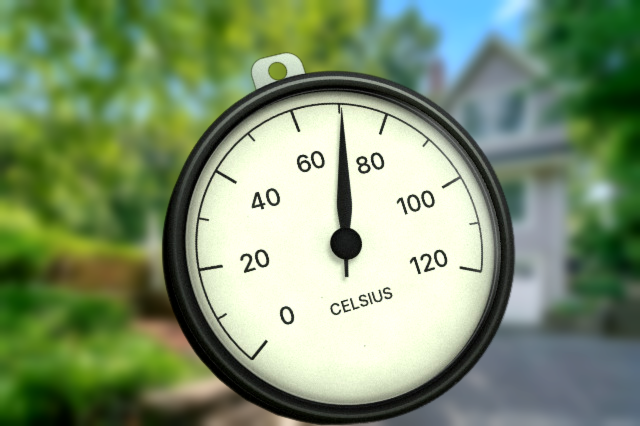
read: **70** °C
